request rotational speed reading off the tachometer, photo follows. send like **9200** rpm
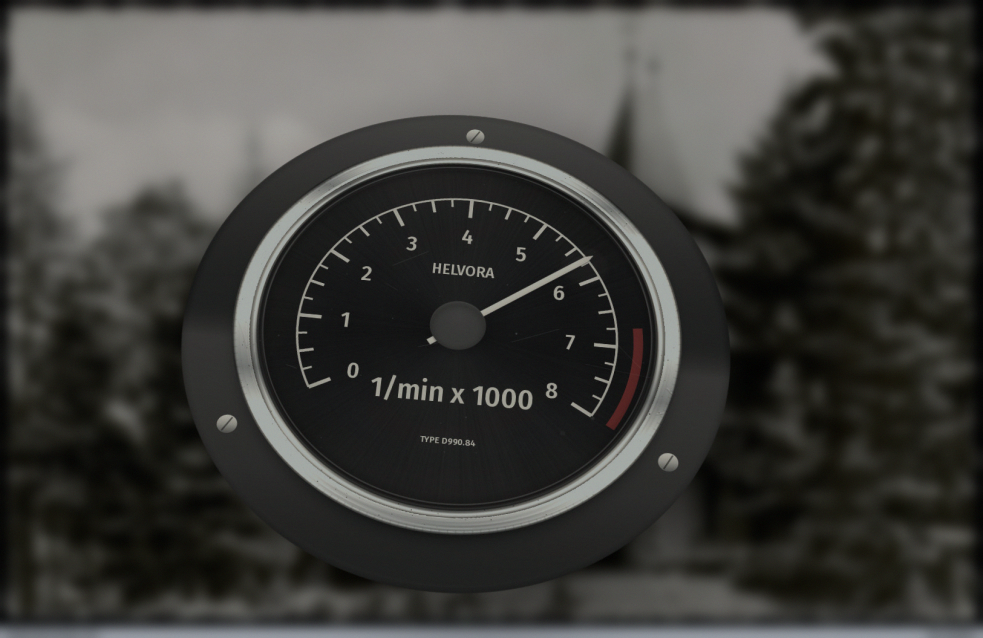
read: **5750** rpm
